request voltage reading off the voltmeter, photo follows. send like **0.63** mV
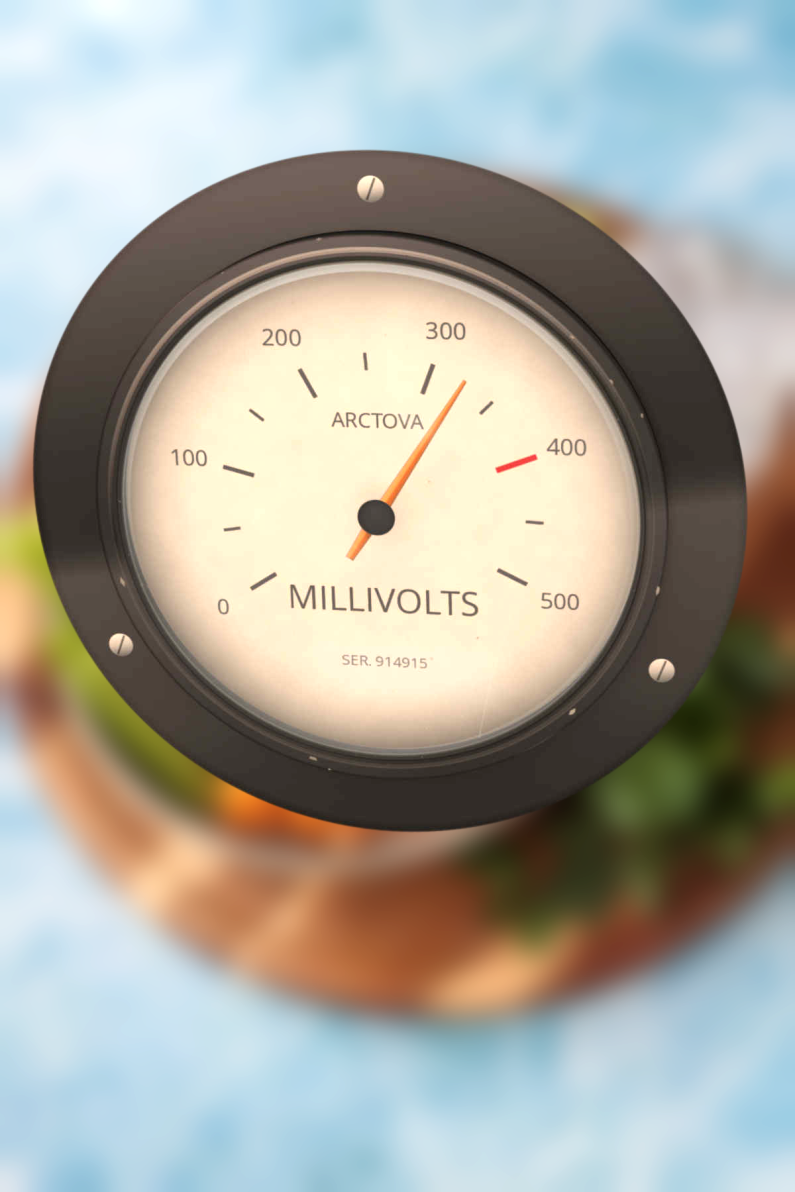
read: **325** mV
